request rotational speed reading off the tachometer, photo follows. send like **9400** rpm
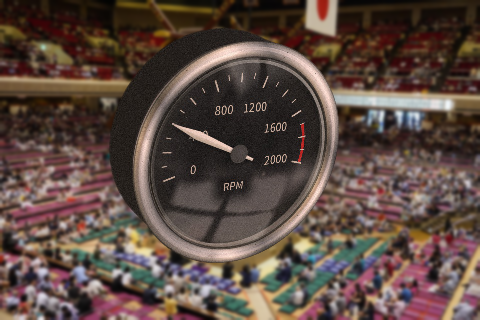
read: **400** rpm
